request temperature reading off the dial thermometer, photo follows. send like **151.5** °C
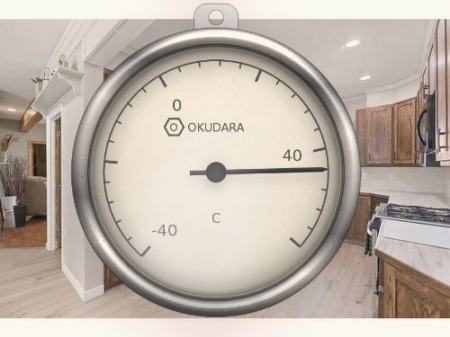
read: **44** °C
